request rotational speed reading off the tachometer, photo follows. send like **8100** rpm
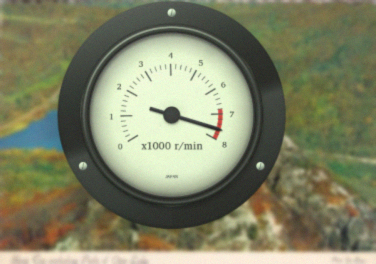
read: **7600** rpm
